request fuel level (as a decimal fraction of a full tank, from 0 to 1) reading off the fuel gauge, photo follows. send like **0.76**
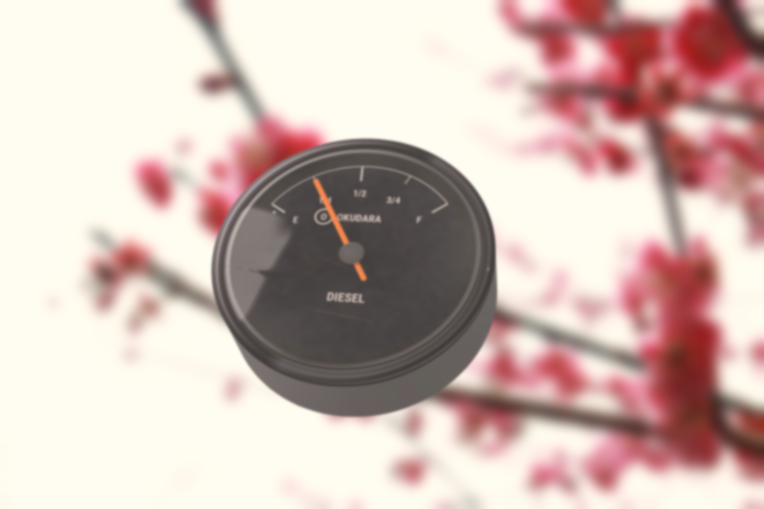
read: **0.25**
